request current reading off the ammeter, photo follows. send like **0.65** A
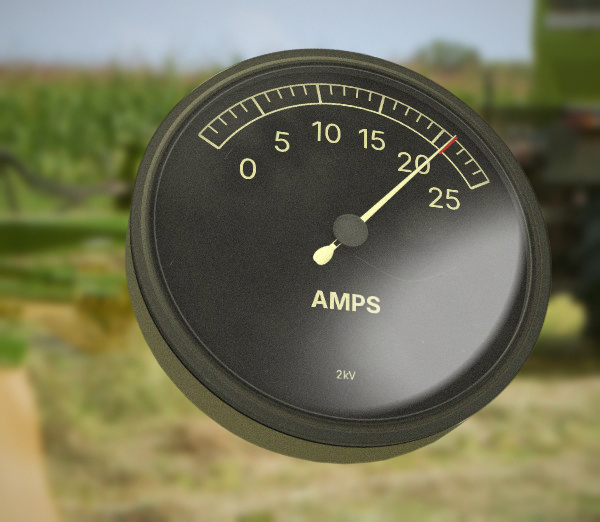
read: **21** A
